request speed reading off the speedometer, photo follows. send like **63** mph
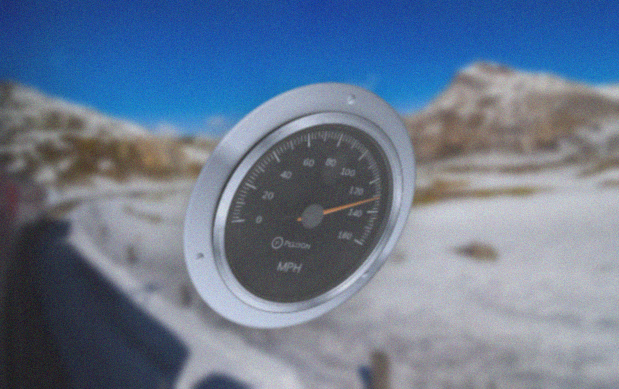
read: **130** mph
